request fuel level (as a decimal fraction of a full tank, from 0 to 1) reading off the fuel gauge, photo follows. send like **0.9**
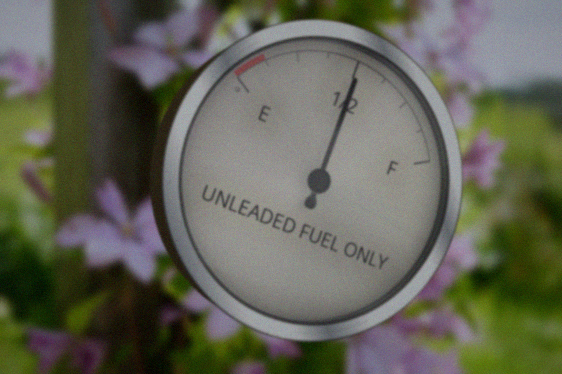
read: **0.5**
